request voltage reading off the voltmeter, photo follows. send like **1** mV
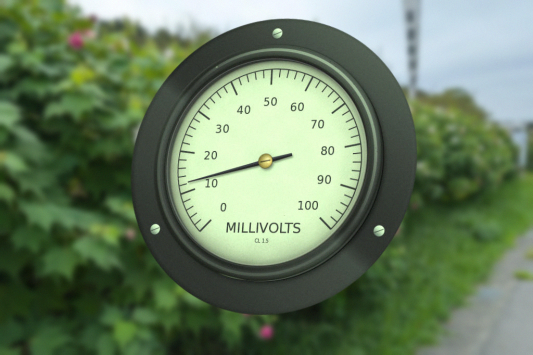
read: **12** mV
